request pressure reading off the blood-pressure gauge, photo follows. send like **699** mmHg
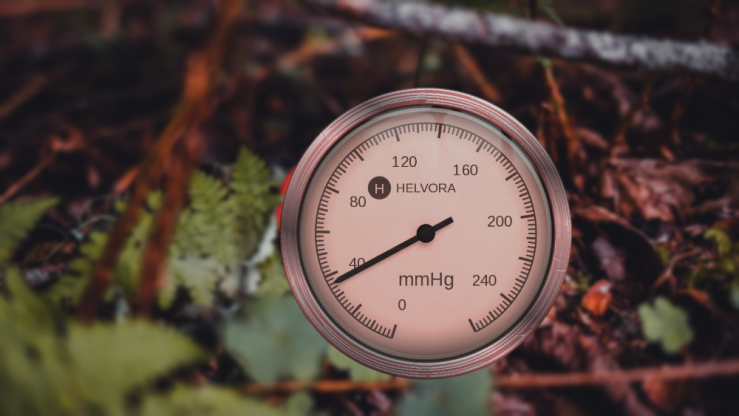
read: **36** mmHg
